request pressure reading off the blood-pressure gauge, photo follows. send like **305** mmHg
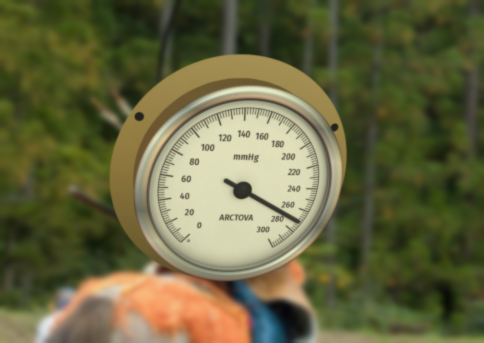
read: **270** mmHg
